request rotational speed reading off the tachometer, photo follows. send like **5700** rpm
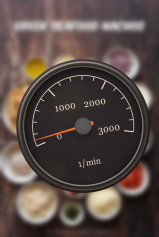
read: **100** rpm
